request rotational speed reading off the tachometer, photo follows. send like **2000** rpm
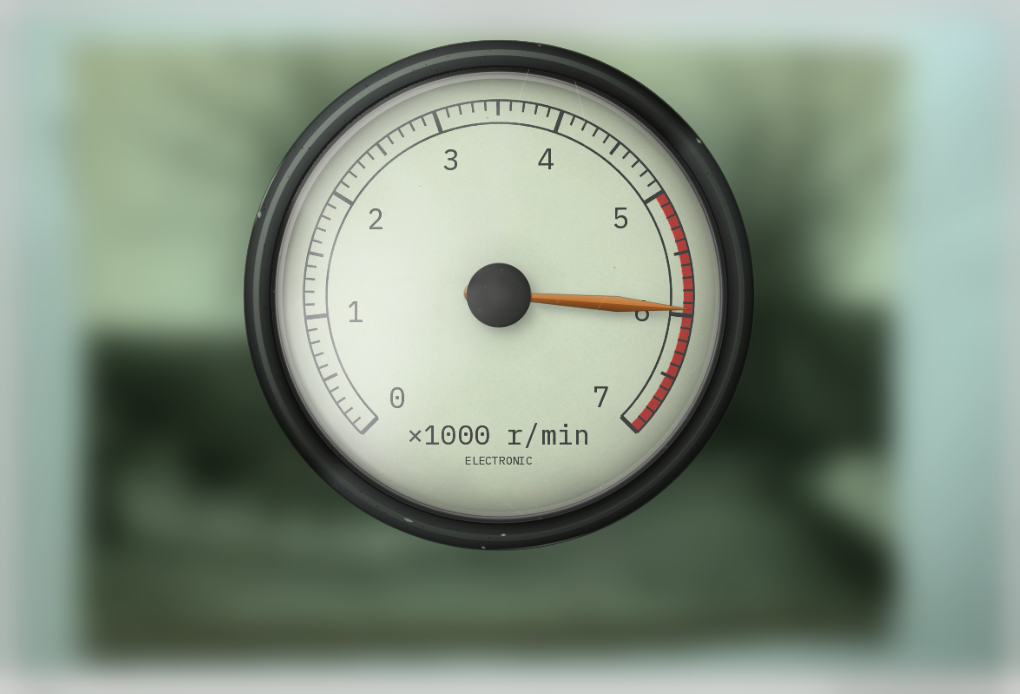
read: **5950** rpm
